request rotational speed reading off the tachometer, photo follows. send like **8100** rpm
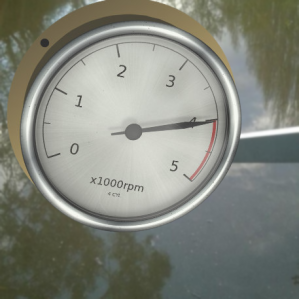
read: **4000** rpm
